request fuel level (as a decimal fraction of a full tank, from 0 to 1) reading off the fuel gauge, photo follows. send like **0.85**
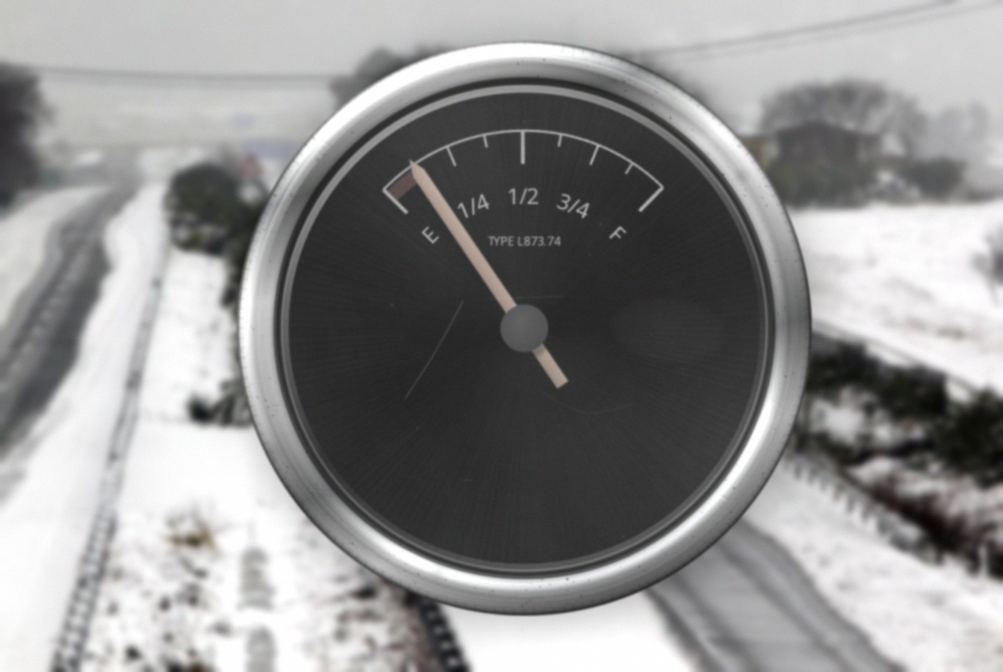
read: **0.125**
